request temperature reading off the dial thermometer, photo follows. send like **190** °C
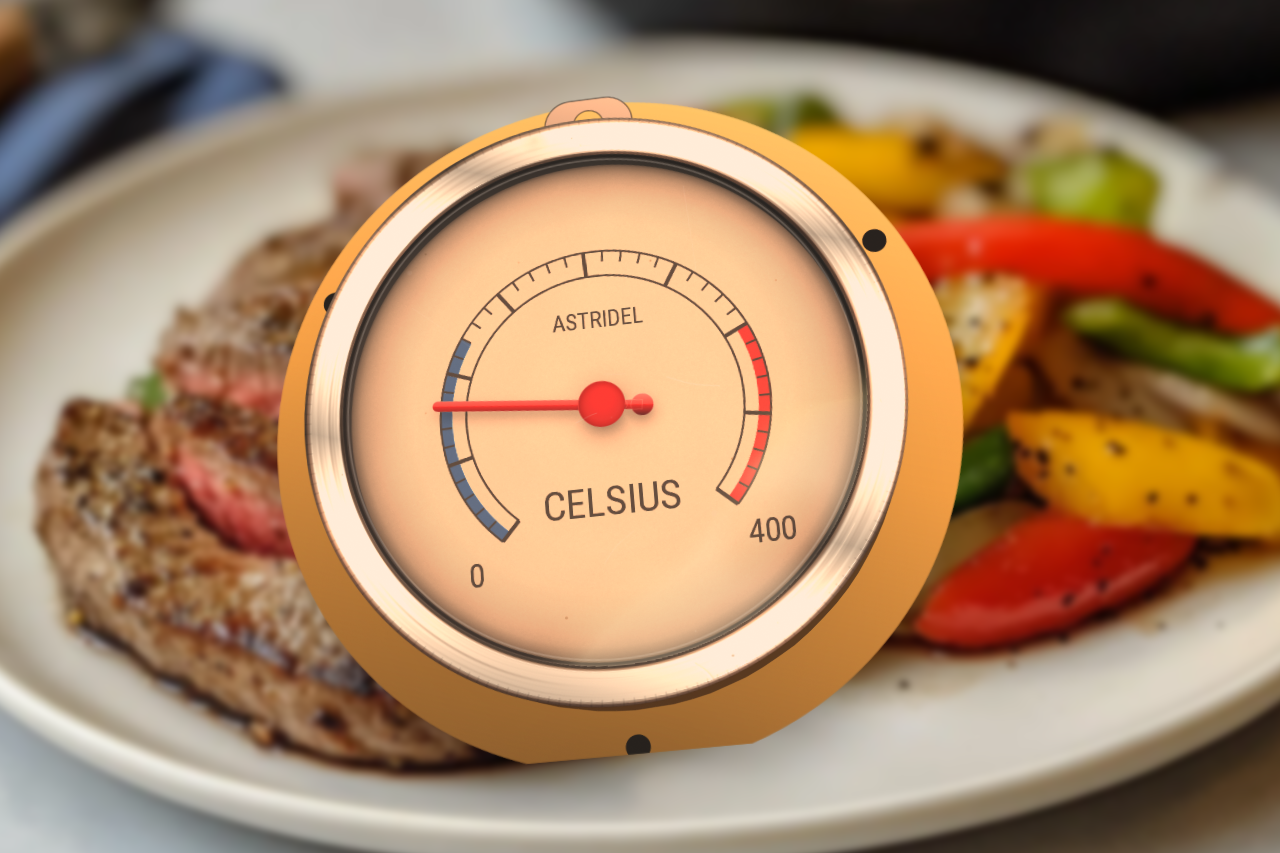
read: **80** °C
